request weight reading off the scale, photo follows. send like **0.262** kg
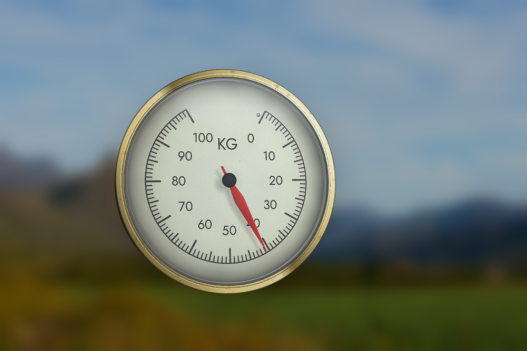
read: **41** kg
